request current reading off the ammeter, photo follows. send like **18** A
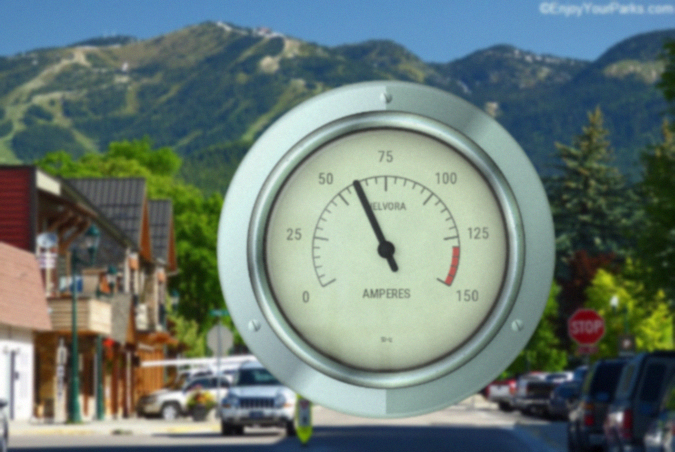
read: **60** A
